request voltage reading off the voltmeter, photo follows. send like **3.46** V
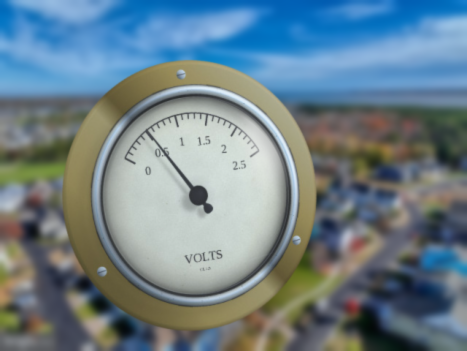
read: **0.5** V
